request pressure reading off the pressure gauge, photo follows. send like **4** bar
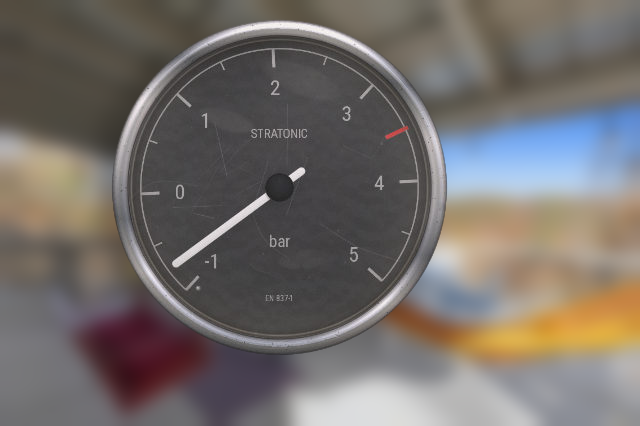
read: **-0.75** bar
